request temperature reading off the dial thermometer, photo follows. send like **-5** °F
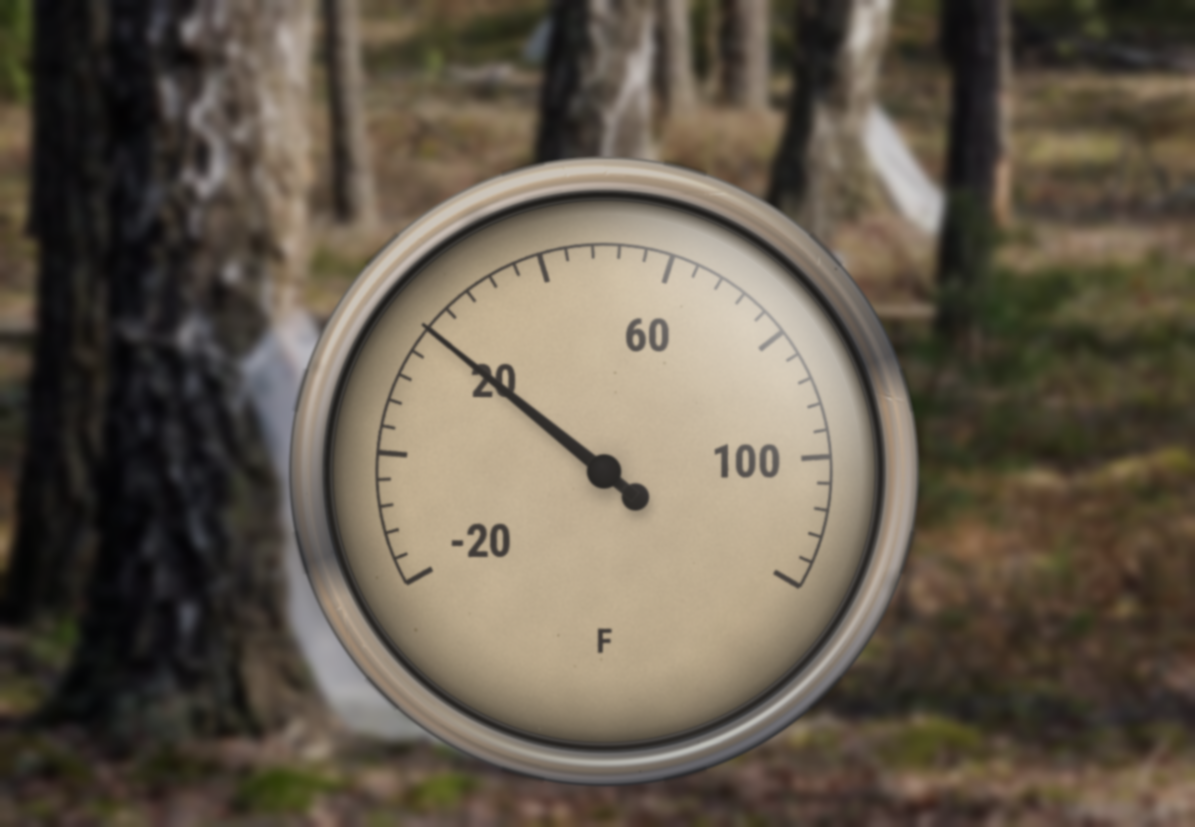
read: **20** °F
